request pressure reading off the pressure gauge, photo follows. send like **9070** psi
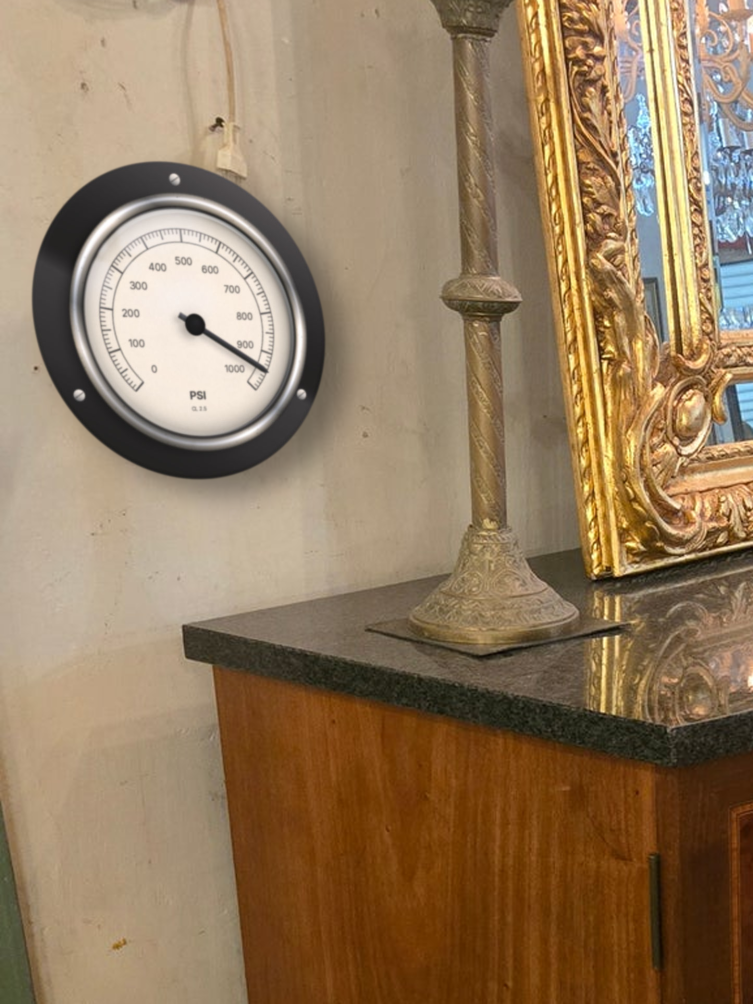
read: **950** psi
